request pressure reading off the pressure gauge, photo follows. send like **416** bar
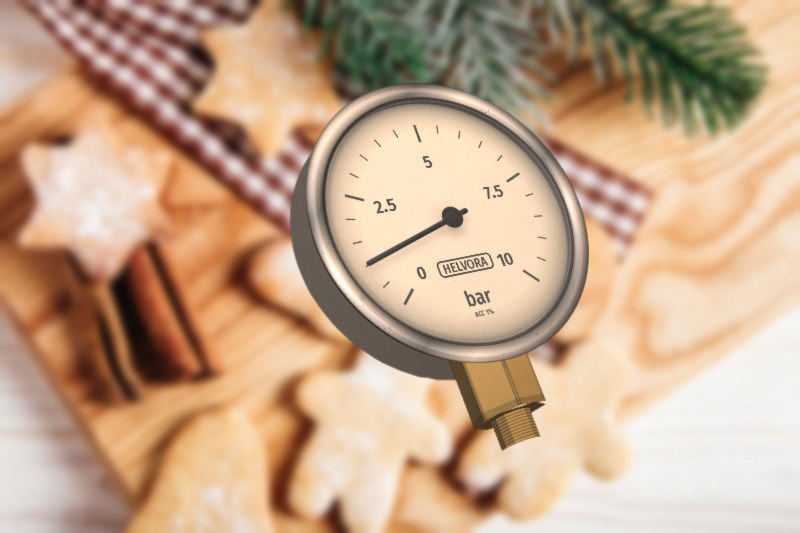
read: **1** bar
